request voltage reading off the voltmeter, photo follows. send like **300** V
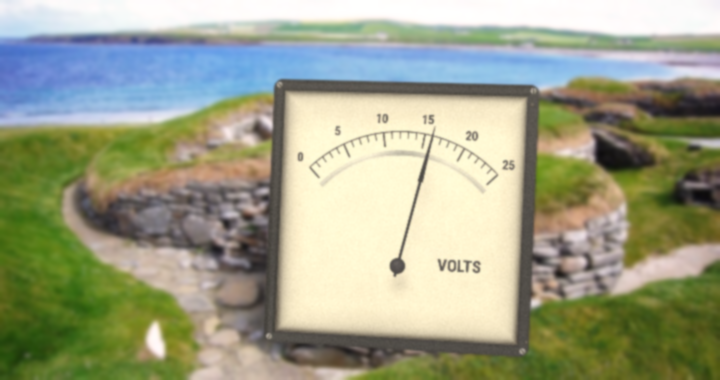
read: **16** V
